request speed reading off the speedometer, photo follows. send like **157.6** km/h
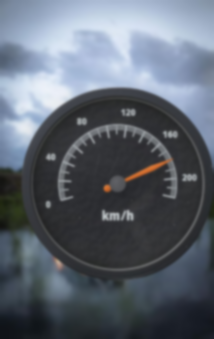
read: **180** km/h
